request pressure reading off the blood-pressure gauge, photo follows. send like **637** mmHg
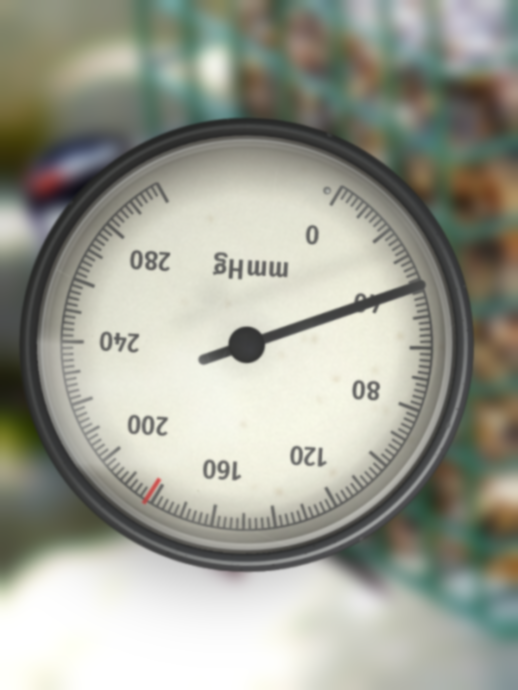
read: **40** mmHg
